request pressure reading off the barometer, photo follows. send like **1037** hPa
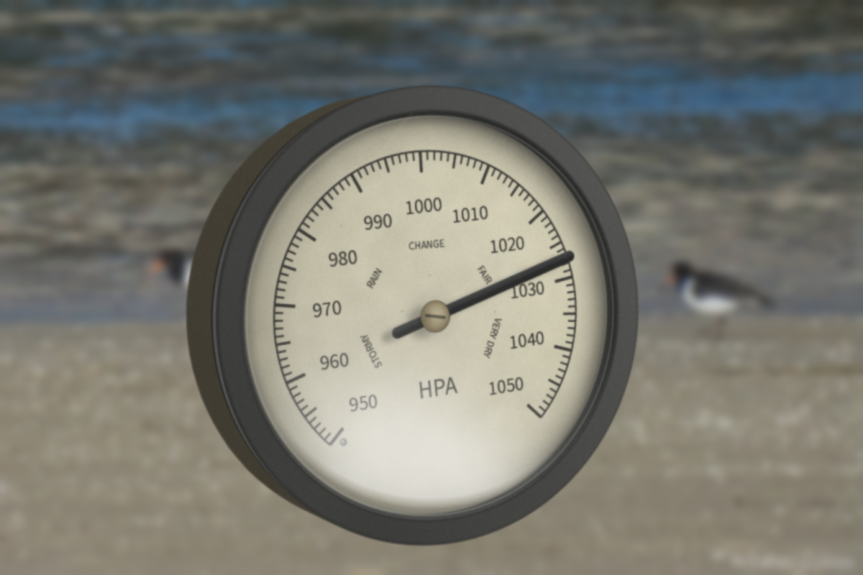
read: **1027** hPa
